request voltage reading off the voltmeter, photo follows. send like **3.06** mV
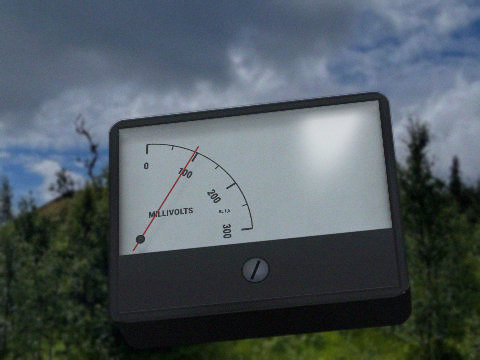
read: **100** mV
